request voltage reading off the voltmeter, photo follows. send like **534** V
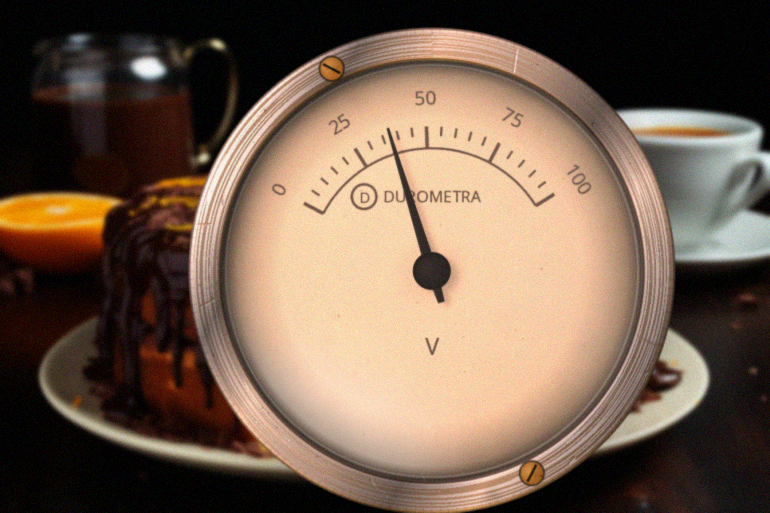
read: **37.5** V
